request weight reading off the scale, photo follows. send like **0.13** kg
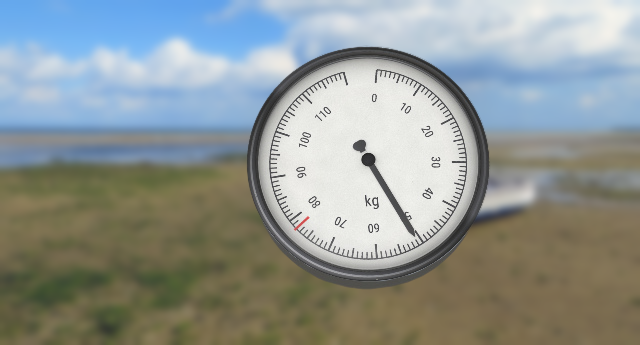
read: **51** kg
